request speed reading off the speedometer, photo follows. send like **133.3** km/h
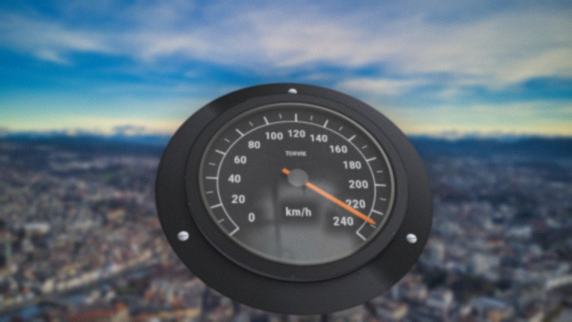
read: **230** km/h
